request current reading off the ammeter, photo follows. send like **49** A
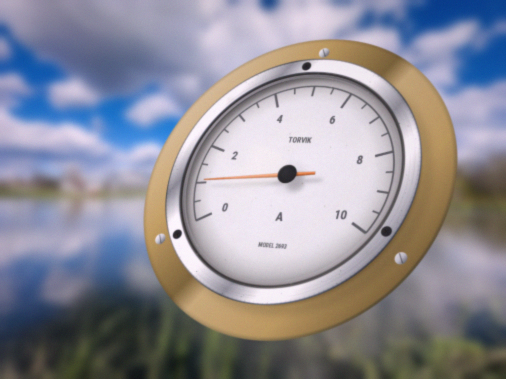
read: **1** A
